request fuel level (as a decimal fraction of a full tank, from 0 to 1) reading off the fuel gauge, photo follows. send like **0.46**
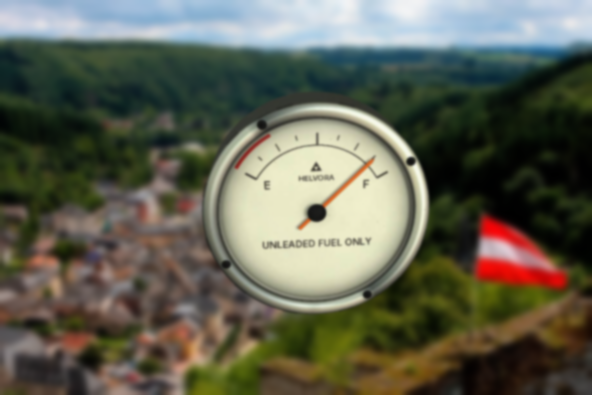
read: **0.875**
